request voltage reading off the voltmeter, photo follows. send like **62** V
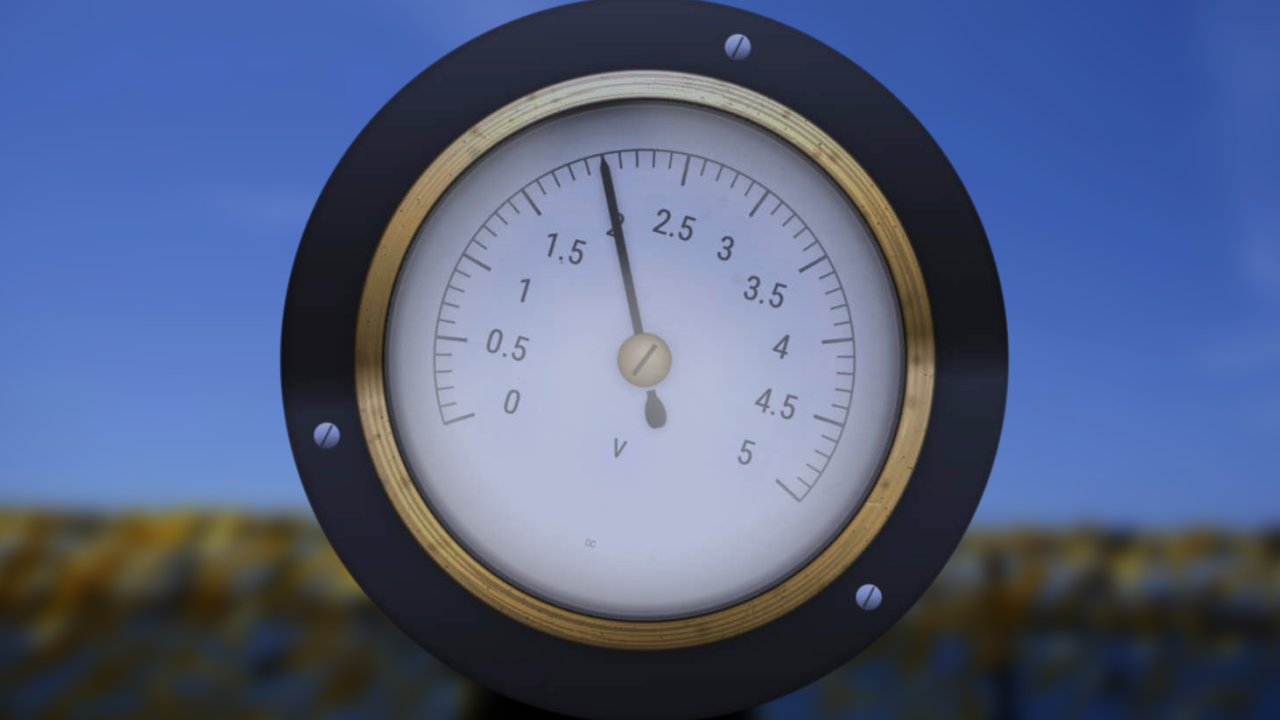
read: **2** V
